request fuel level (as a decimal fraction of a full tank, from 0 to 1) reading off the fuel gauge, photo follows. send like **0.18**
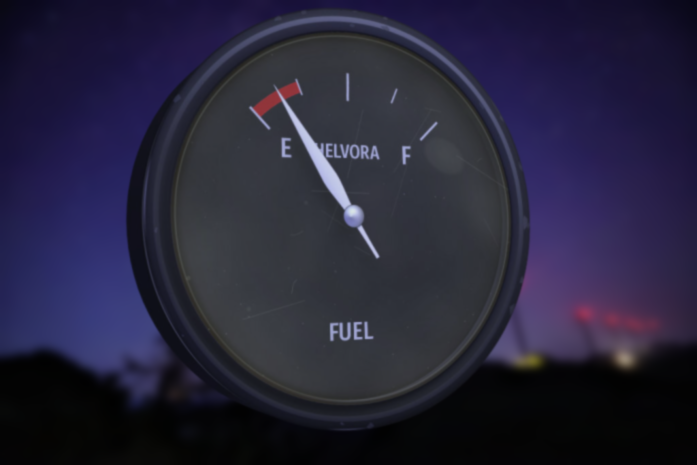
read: **0.125**
